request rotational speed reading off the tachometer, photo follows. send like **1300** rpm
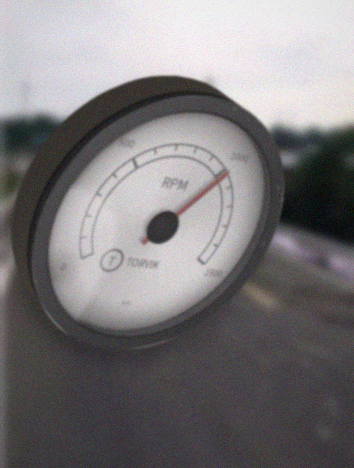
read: **1000** rpm
